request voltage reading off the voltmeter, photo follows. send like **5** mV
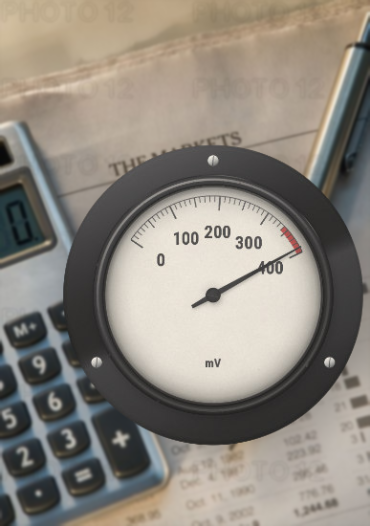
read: **390** mV
